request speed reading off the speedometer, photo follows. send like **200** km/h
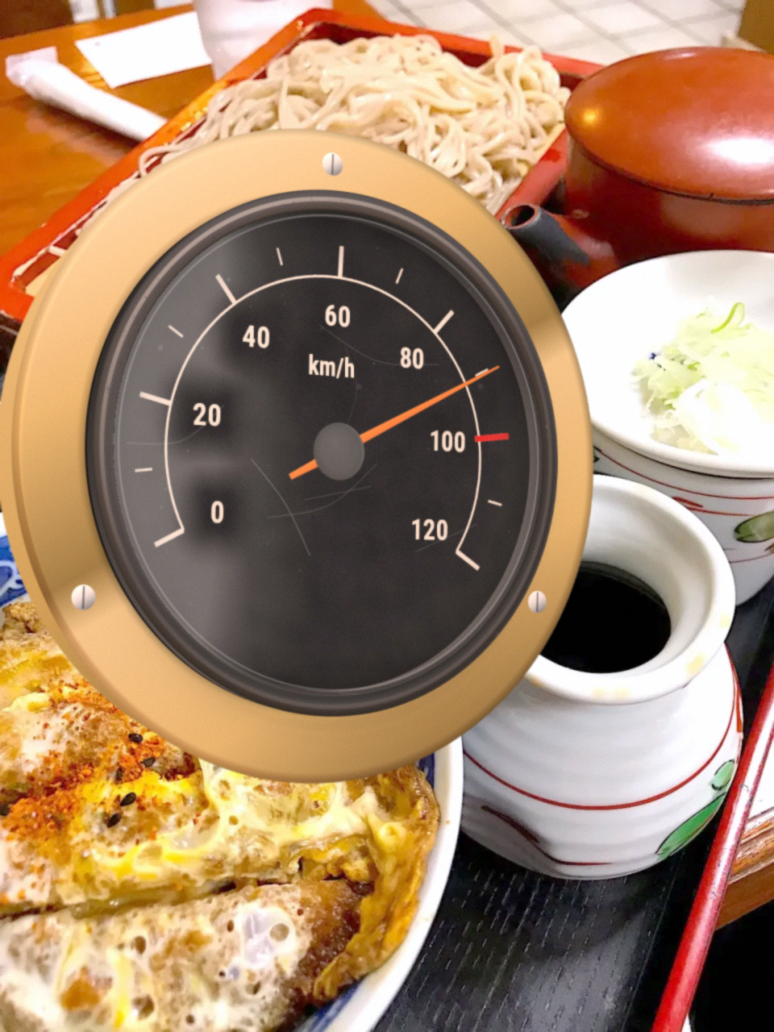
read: **90** km/h
